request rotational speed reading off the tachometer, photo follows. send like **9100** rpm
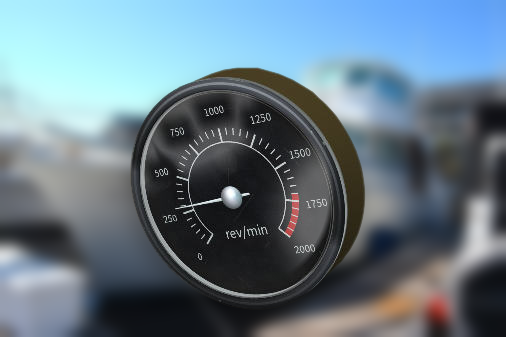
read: **300** rpm
